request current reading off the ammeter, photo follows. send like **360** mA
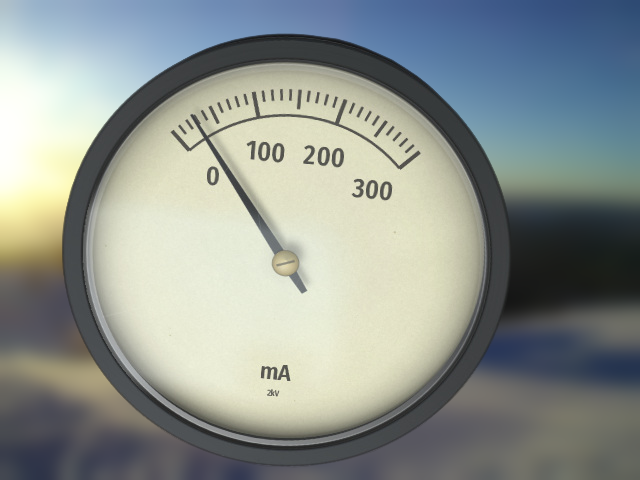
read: **30** mA
